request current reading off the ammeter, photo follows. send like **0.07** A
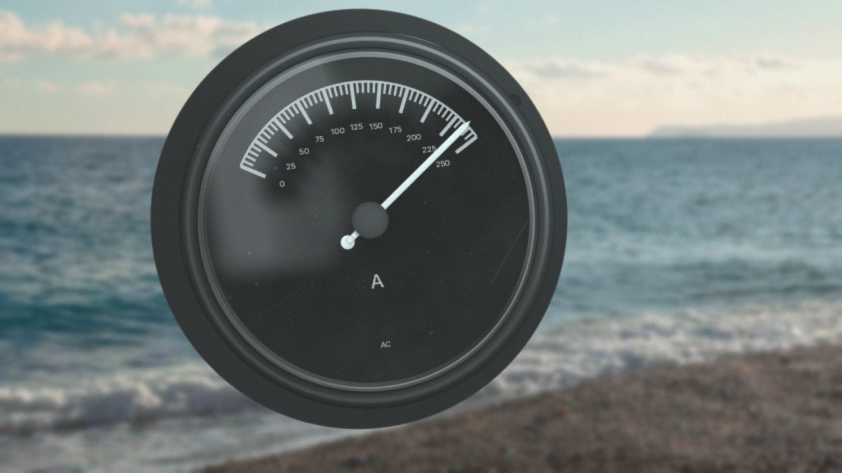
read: **235** A
